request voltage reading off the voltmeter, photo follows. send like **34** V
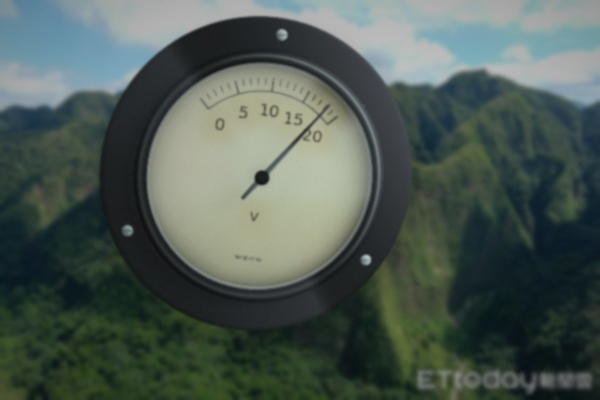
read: **18** V
